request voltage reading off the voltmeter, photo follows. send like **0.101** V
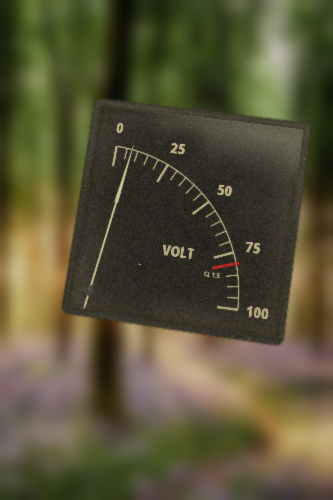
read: **7.5** V
